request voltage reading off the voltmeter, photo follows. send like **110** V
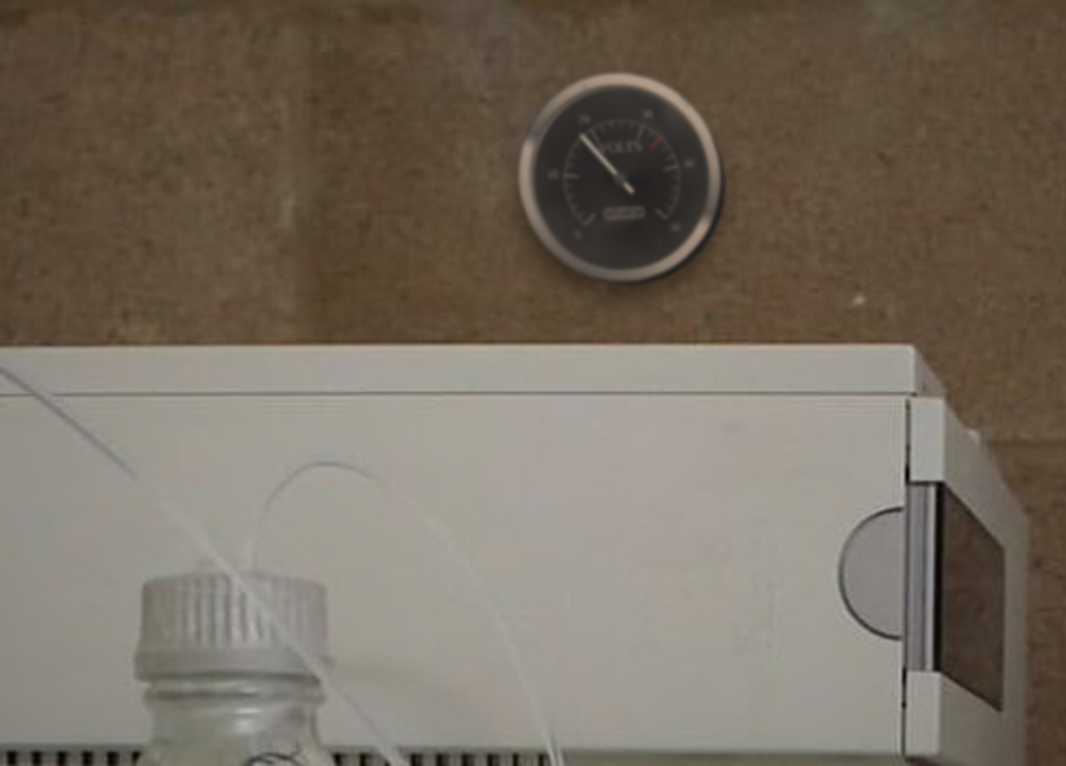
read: **18** V
